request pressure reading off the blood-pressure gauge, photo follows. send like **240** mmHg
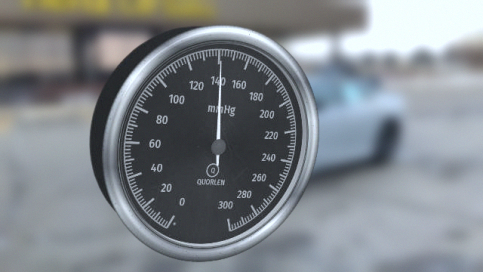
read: **140** mmHg
